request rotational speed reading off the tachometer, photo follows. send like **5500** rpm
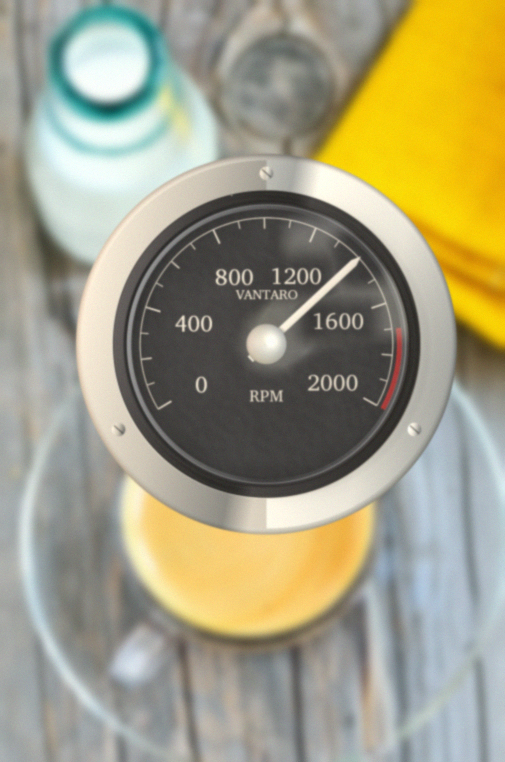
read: **1400** rpm
